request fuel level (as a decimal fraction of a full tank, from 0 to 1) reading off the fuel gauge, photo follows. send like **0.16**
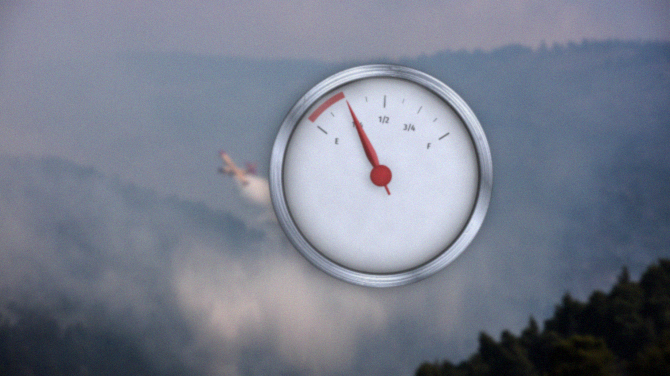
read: **0.25**
